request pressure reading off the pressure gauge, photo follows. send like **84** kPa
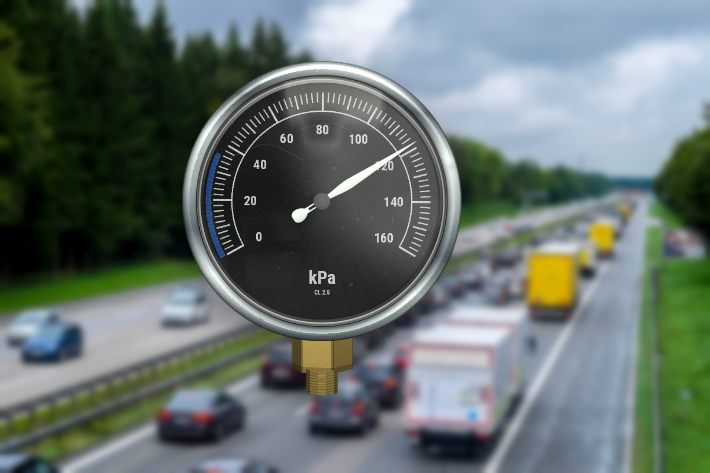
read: **118** kPa
